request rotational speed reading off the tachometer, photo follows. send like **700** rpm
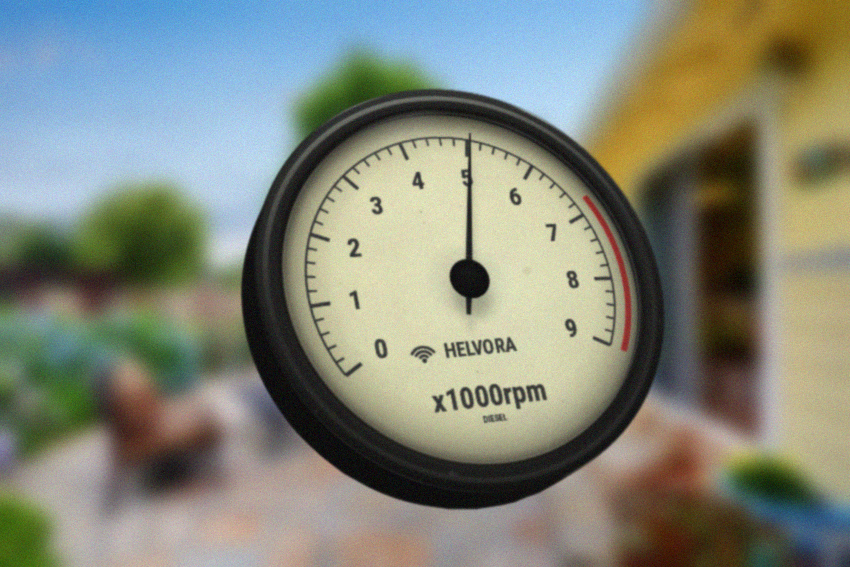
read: **5000** rpm
